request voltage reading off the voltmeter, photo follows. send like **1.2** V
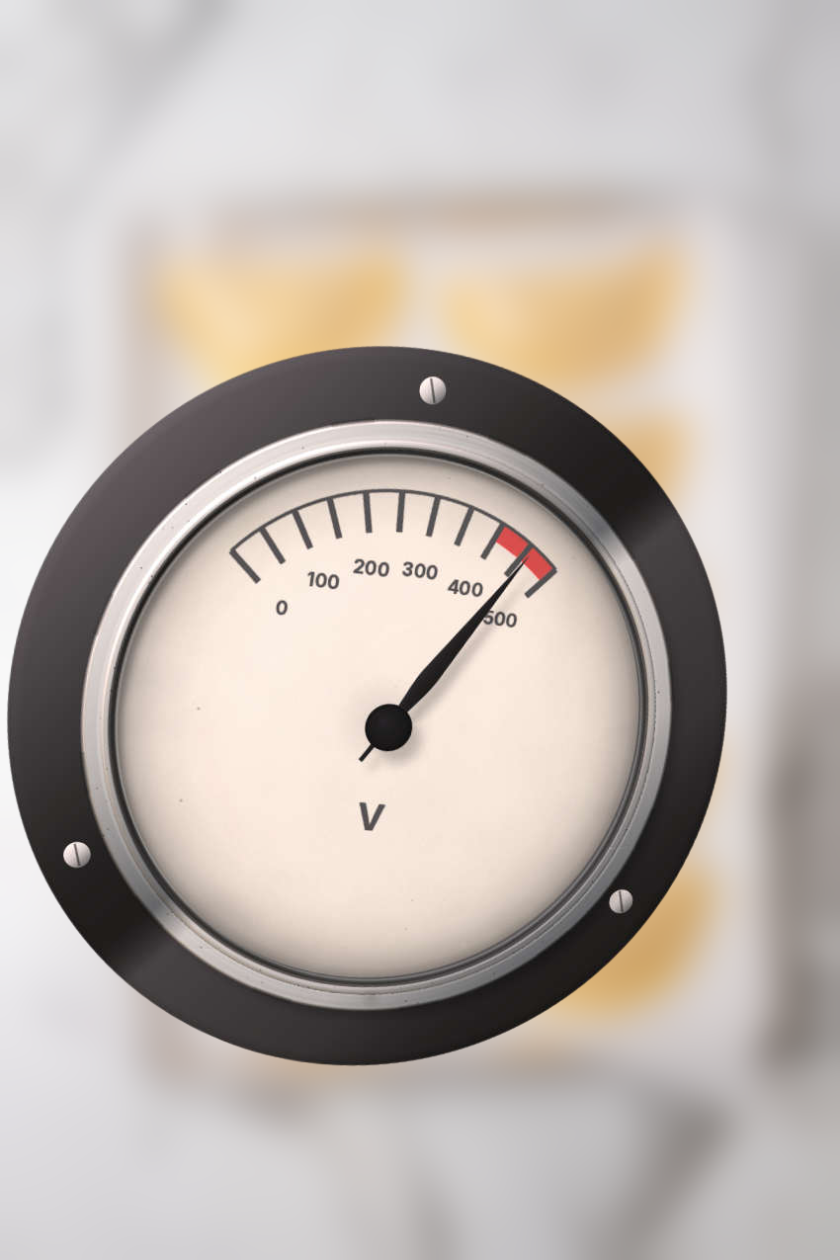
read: **450** V
